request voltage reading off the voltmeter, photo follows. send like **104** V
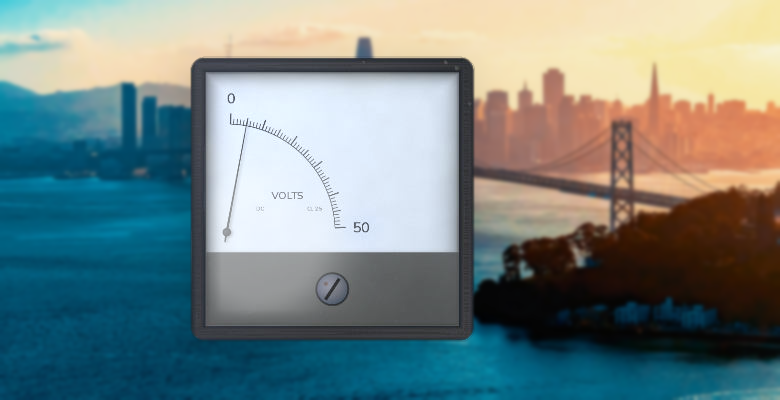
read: **5** V
